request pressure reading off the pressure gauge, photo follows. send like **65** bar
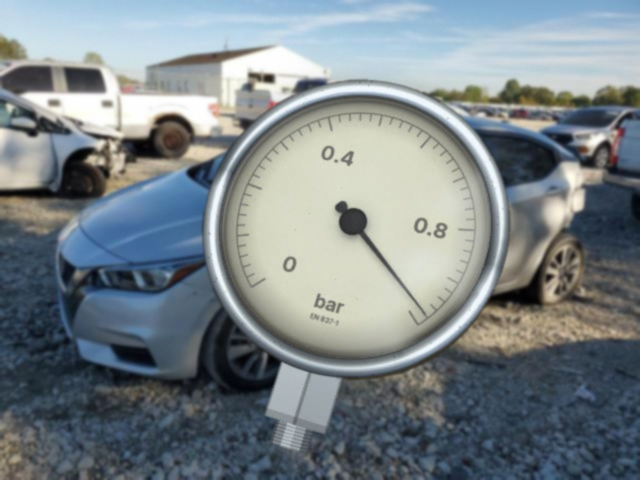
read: **0.98** bar
